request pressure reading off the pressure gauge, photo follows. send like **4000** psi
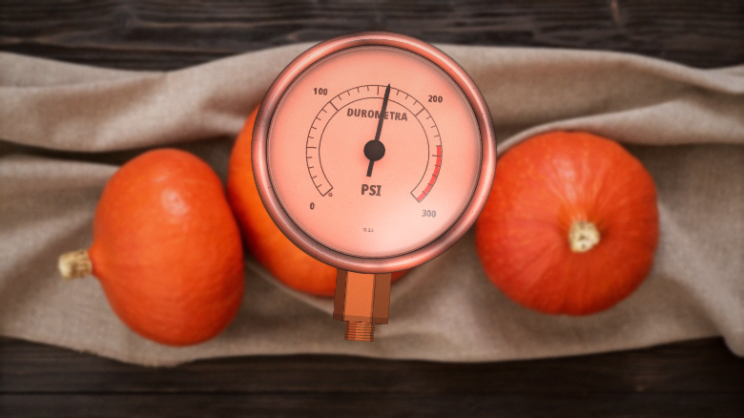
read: **160** psi
